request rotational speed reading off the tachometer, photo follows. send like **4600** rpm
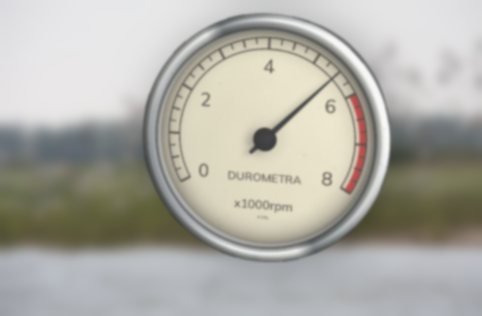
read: **5500** rpm
